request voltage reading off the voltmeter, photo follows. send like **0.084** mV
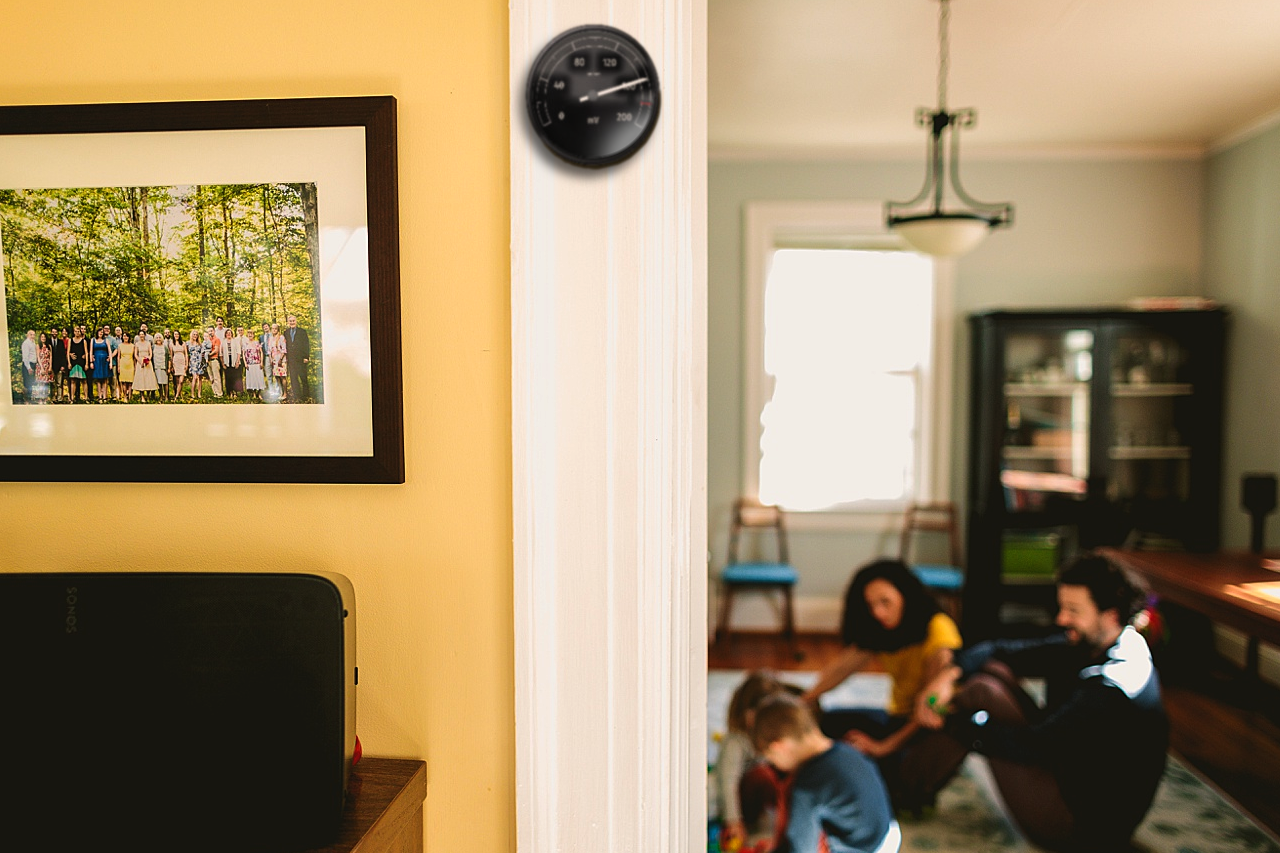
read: **160** mV
